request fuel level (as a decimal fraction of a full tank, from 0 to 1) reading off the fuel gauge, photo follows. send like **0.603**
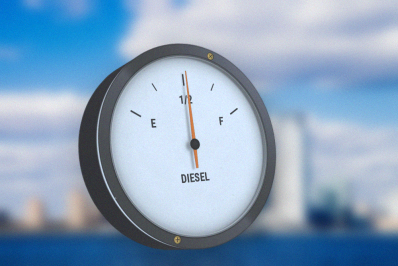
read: **0.5**
